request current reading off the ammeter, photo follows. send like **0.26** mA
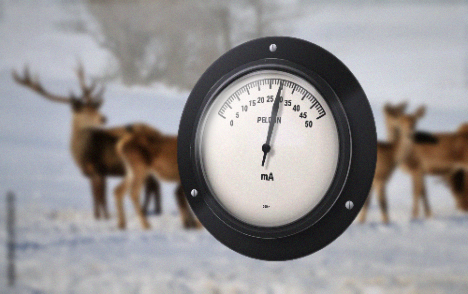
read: **30** mA
